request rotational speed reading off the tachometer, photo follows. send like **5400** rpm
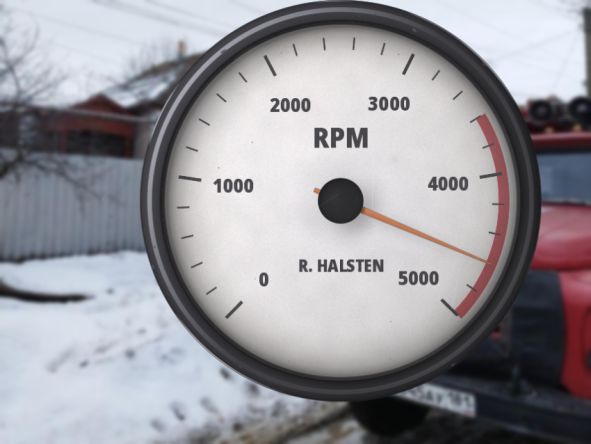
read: **4600** rpm
